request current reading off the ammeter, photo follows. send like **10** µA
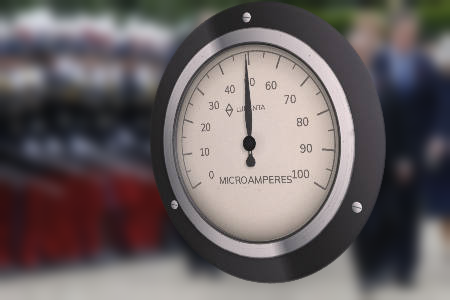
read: **50** µA
